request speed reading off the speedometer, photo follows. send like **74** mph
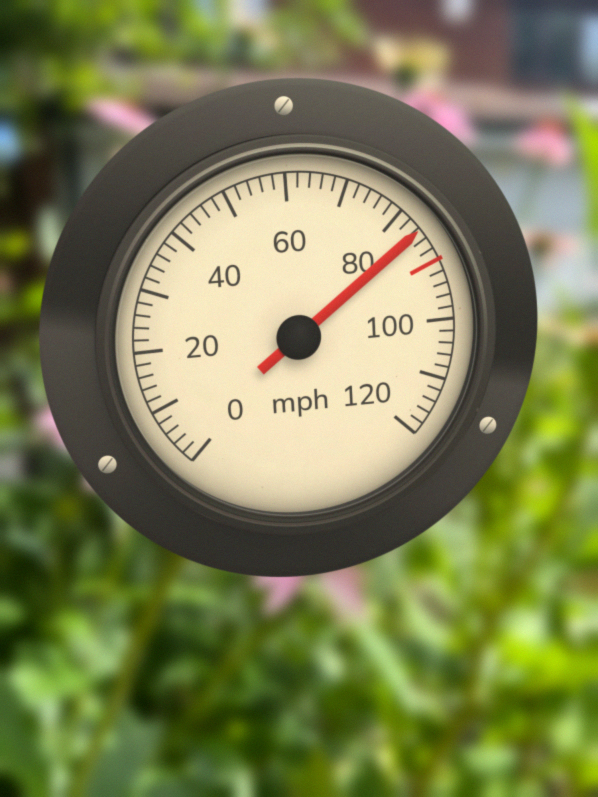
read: **84** mph
